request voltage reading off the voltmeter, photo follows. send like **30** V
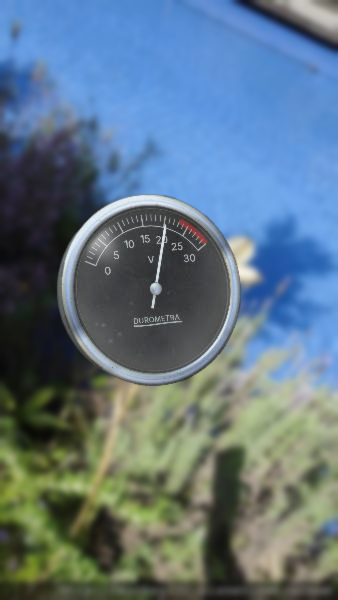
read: **20** V
